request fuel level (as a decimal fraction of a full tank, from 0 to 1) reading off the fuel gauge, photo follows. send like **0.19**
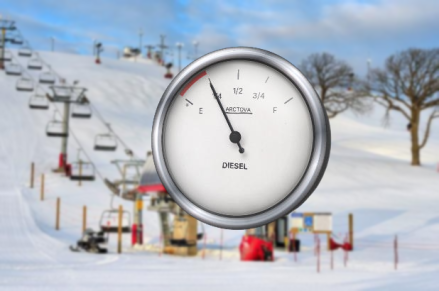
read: **0.25**
